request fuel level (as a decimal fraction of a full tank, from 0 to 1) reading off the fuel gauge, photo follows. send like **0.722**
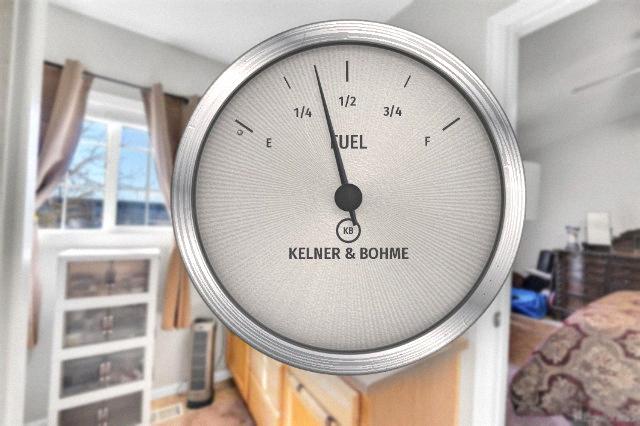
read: **0.375**
